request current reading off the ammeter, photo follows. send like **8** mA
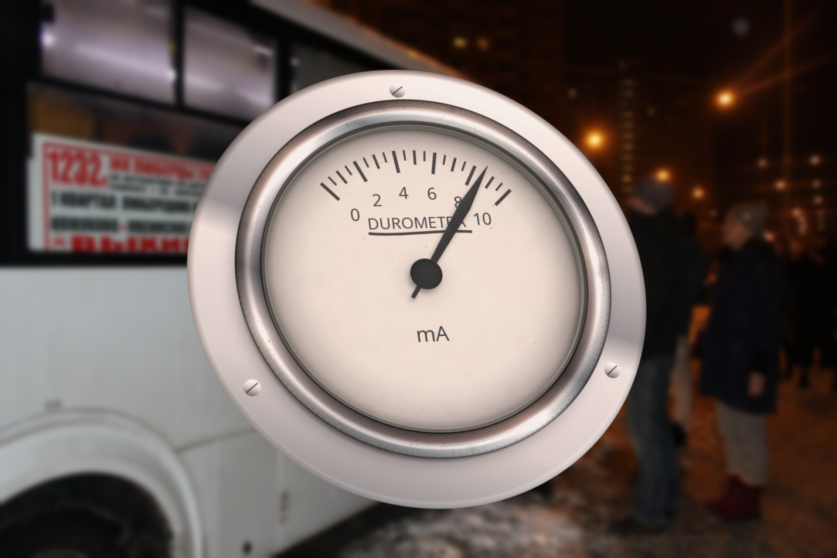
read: **8.5** mA
